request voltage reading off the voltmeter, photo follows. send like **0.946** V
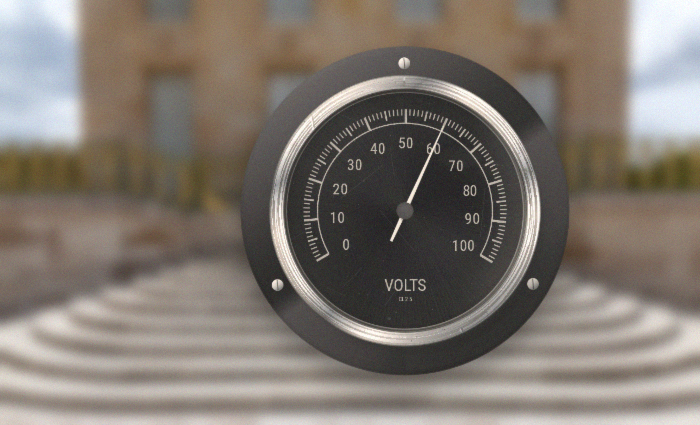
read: **60** V
